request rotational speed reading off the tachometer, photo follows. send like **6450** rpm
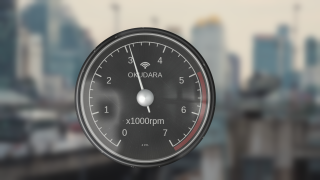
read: **3100** rpm
